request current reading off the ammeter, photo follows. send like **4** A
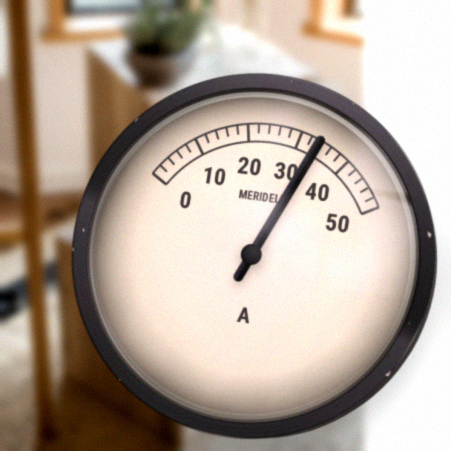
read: **34** A
